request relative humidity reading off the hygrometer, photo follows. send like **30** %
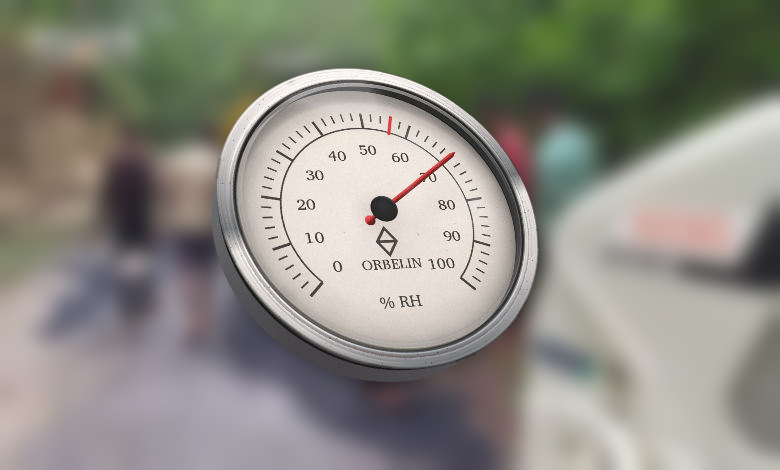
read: **70** %
